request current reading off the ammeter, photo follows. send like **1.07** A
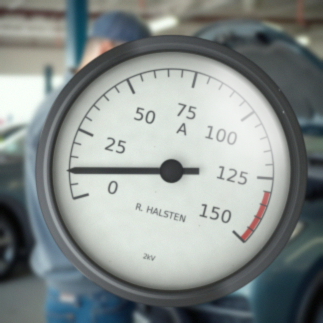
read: **10** A
